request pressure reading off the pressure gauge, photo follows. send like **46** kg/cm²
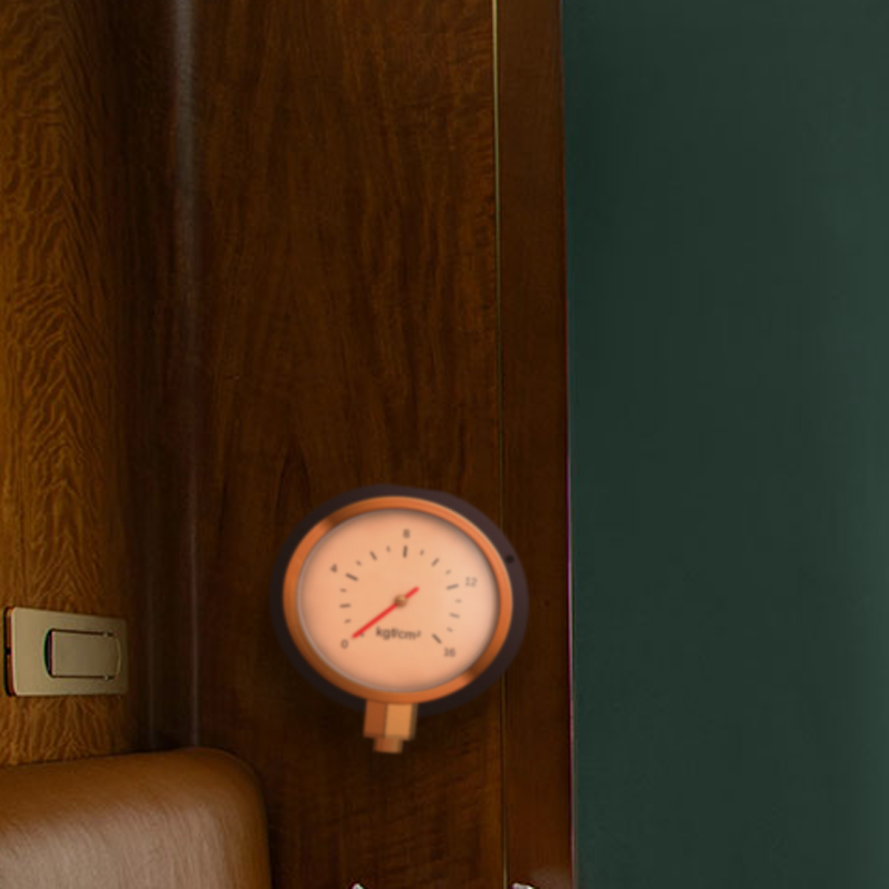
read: **0** kg/cm²
